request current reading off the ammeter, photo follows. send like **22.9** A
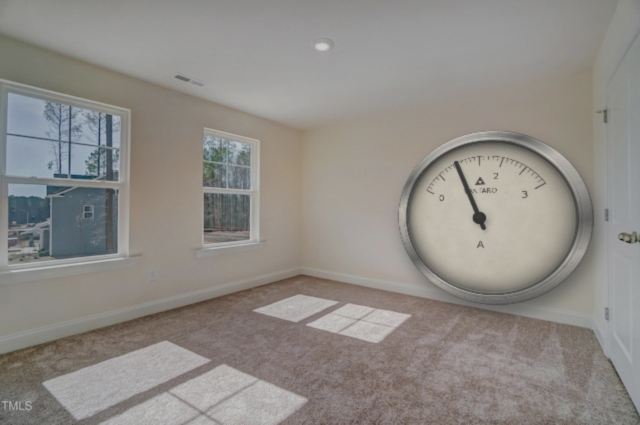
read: **1** A
